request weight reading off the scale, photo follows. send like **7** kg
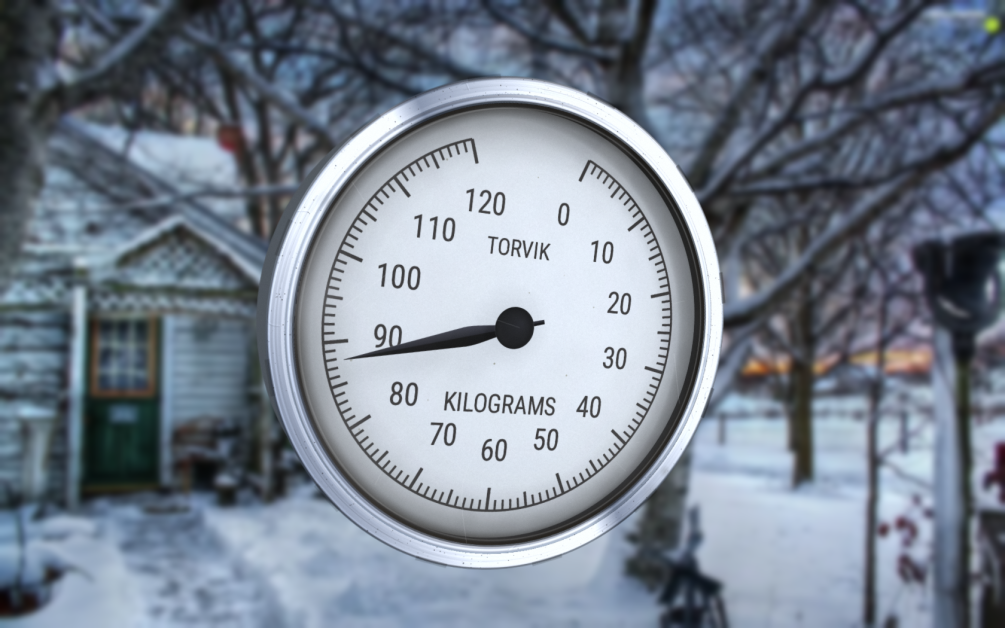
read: **88** kg
